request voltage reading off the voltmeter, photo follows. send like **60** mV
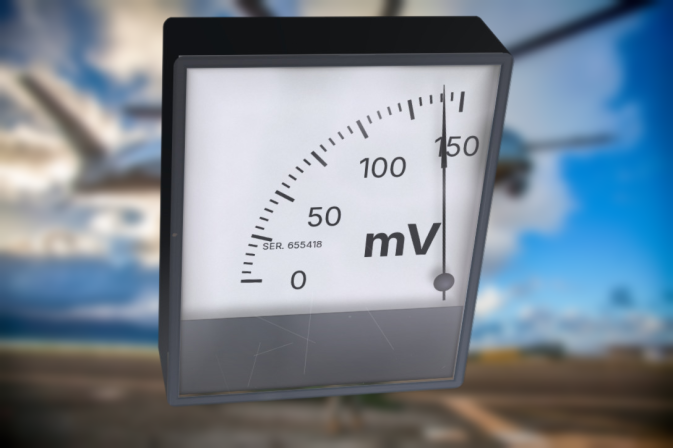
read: **140** mV
